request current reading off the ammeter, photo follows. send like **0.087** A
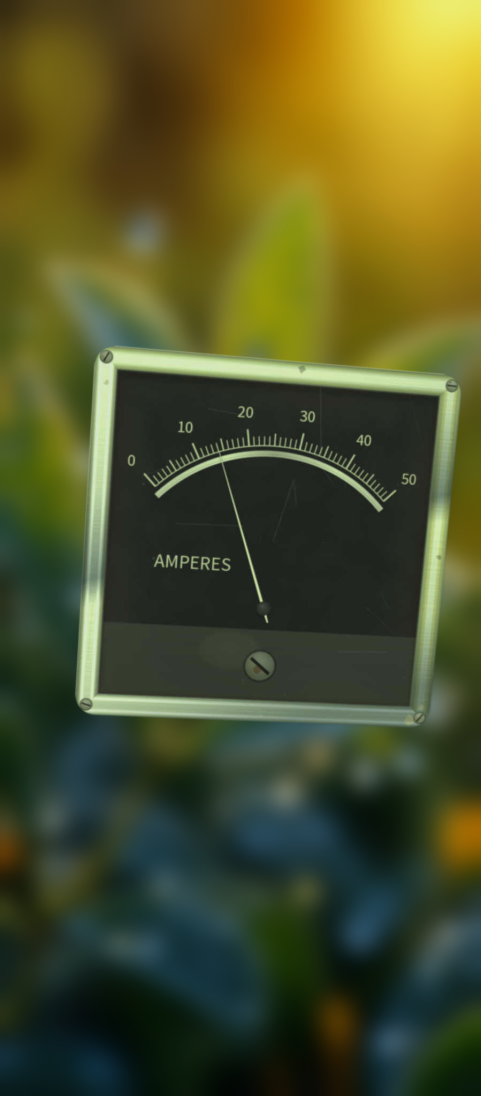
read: **14** A
